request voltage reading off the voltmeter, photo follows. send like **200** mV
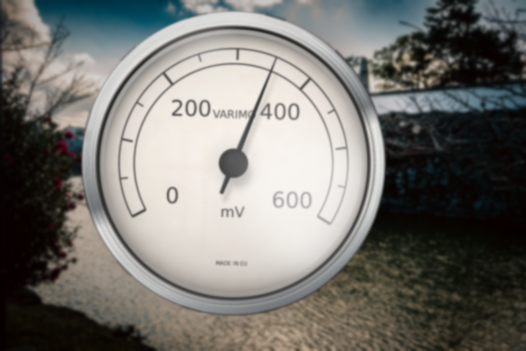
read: **350** mV
